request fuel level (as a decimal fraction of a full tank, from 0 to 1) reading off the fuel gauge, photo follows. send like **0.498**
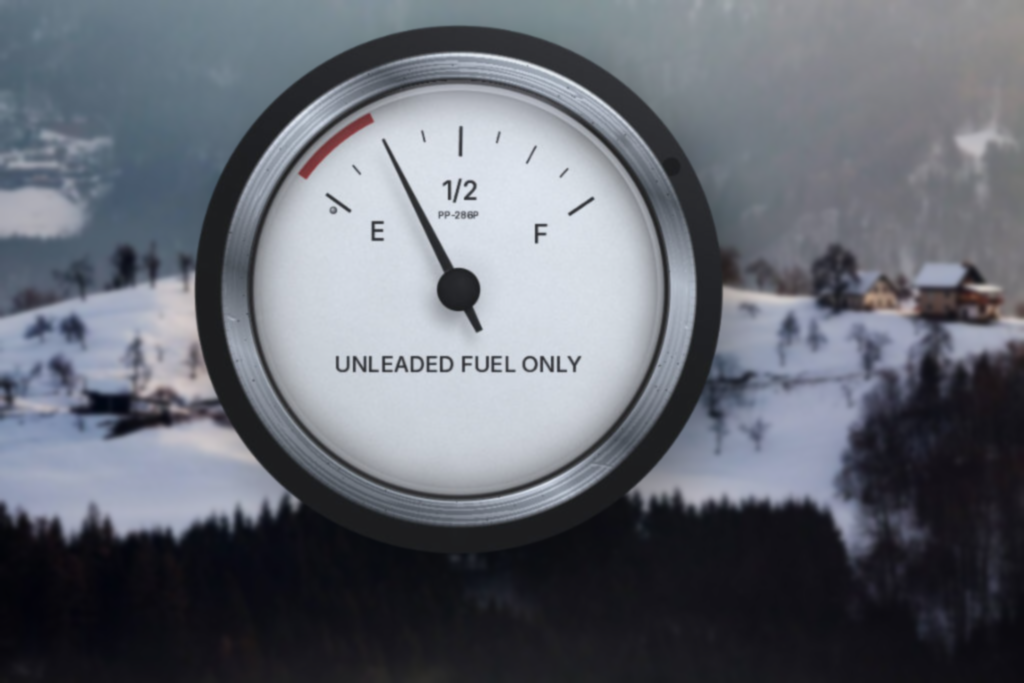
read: **0.25**
